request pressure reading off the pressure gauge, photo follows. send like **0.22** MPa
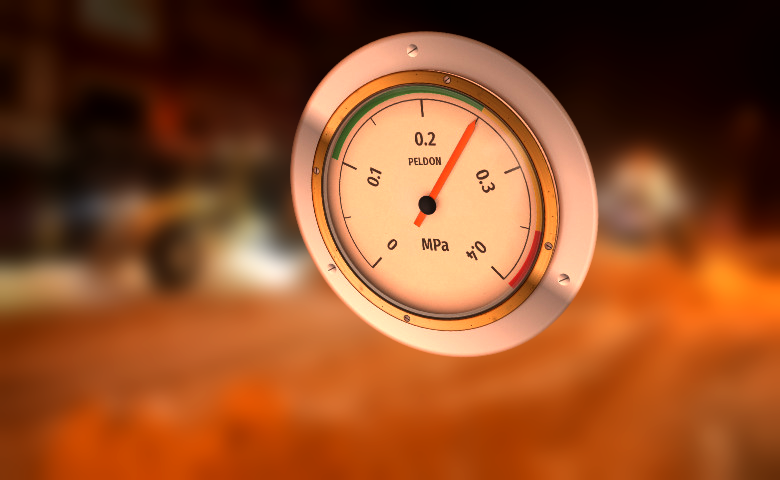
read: **0.25** MPa
